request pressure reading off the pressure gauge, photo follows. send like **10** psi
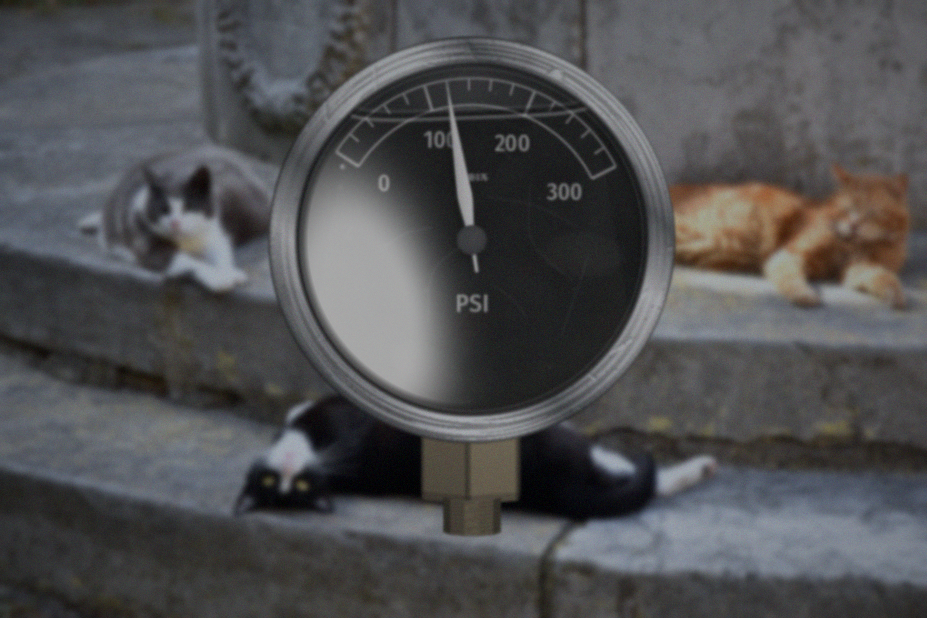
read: **120** psi
